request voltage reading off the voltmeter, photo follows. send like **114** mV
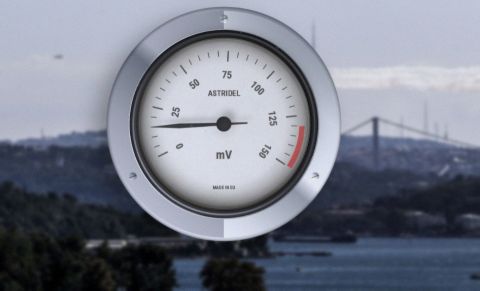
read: **15** mV
